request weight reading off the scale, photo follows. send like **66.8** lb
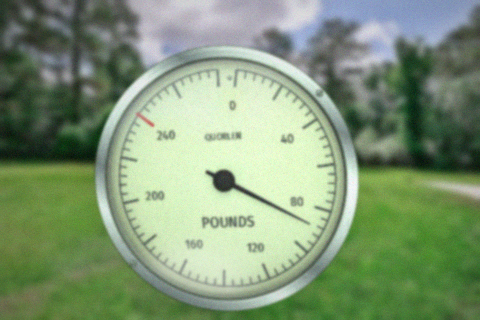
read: **88** lb
